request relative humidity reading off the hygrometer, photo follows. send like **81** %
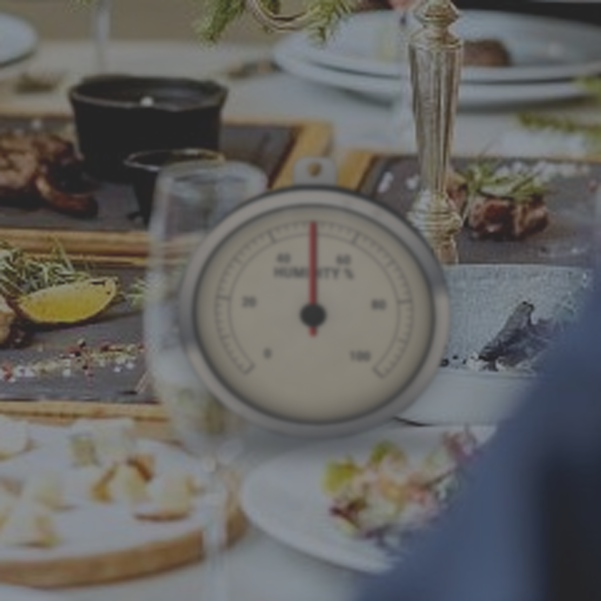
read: **50** %
